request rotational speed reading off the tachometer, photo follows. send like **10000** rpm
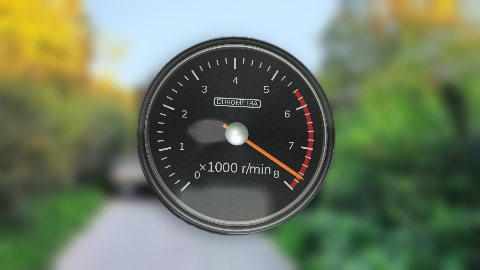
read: **7700** rpm
